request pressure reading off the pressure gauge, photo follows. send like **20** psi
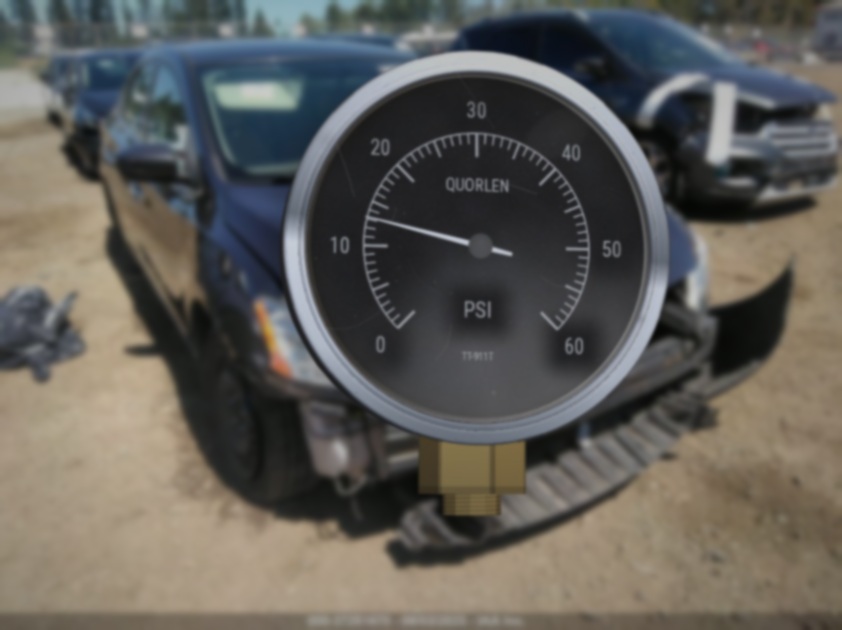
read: **13** psi
